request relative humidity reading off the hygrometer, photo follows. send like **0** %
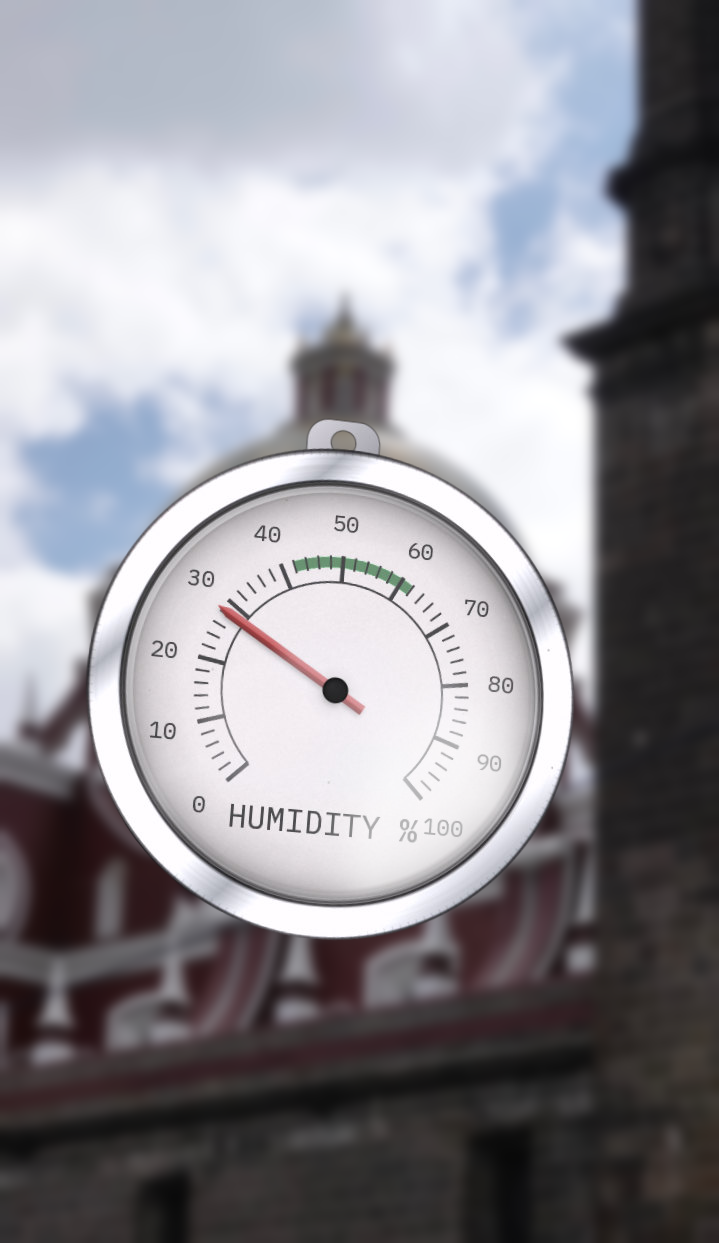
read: **28** %
